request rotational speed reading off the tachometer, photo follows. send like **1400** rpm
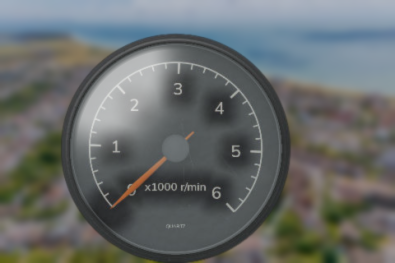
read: **0** rpm
